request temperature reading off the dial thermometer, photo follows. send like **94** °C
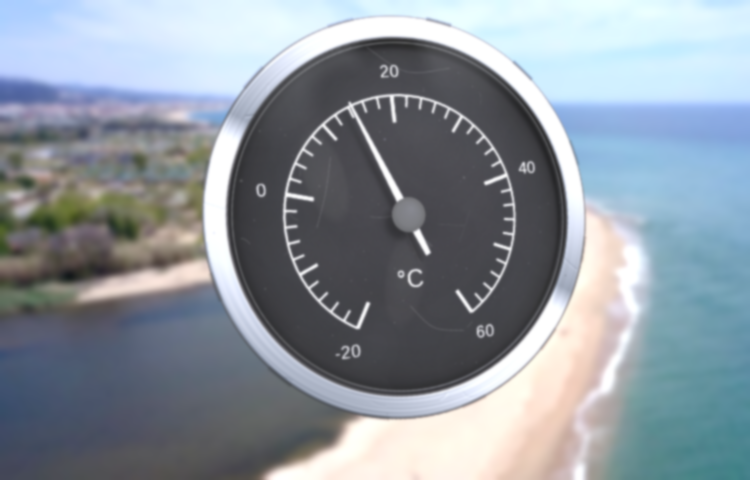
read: **14** °C
